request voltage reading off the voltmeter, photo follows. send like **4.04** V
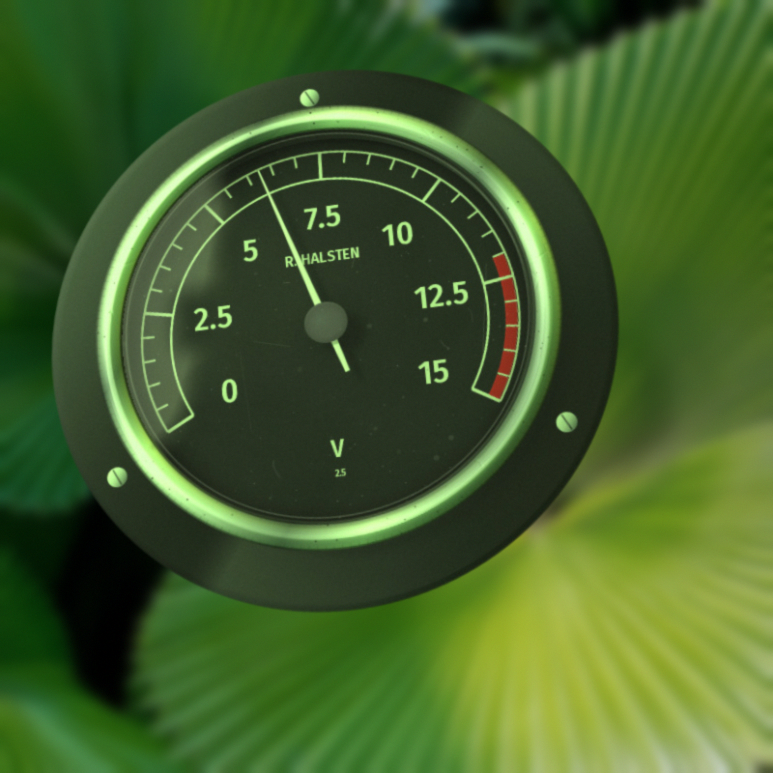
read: **6.25** V
